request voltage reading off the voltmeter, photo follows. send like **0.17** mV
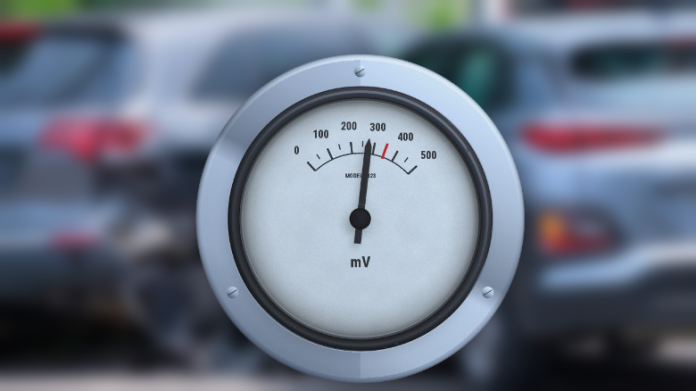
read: **275** mV
